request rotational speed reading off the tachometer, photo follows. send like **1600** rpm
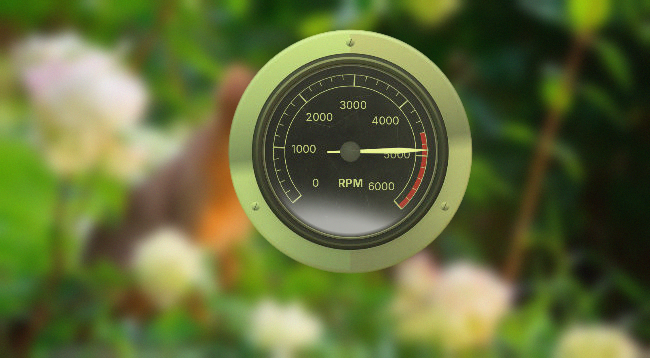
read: **4900** rpm
